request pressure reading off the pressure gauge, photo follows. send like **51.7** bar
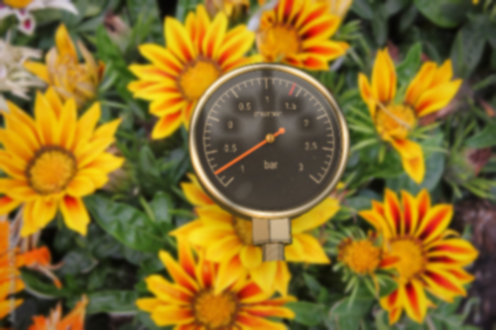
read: **-0.8** bar
